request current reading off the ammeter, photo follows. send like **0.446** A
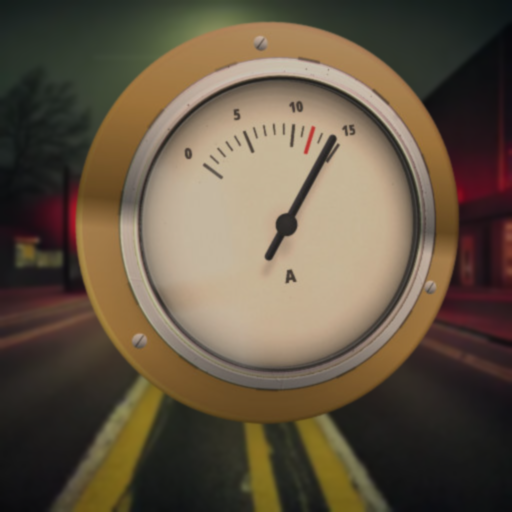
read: **14** A
